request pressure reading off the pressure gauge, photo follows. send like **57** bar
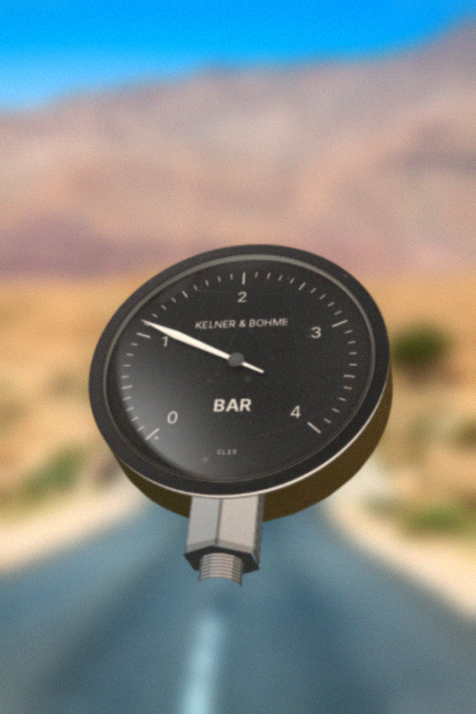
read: **1.1** bar
